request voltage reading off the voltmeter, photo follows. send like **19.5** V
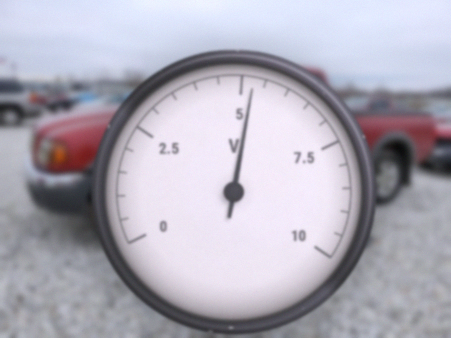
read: **5.25** V
